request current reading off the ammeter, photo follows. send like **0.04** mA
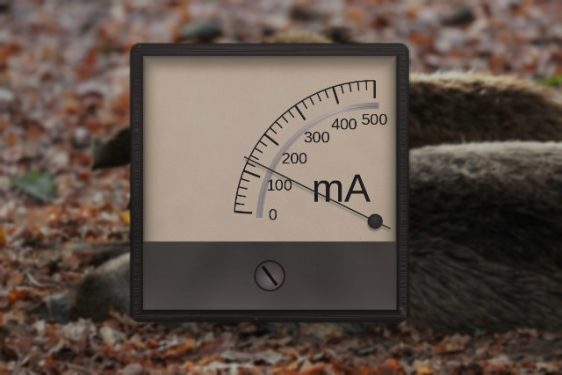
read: **130** mA
